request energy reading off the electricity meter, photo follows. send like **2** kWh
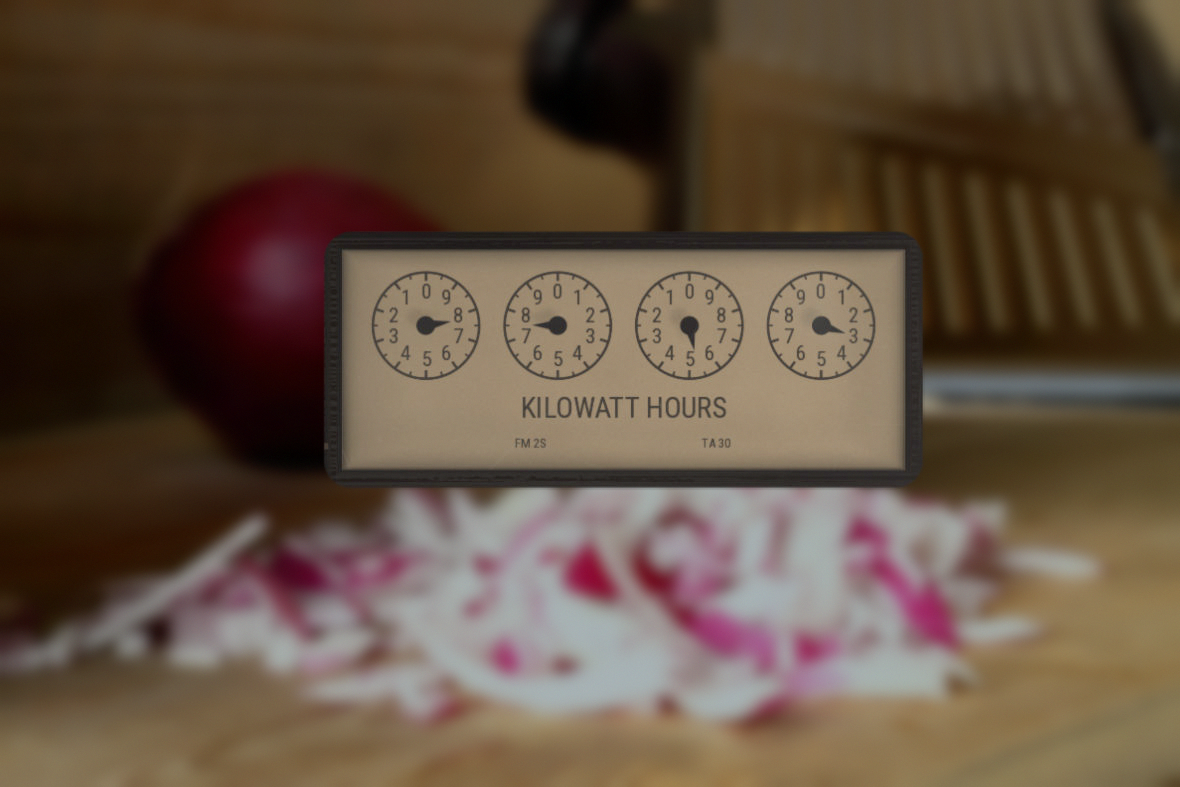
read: **7753** kWh
